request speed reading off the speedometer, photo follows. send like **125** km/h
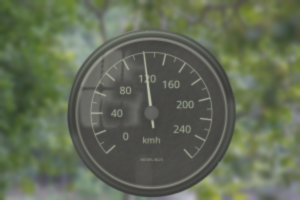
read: **120** km/h
